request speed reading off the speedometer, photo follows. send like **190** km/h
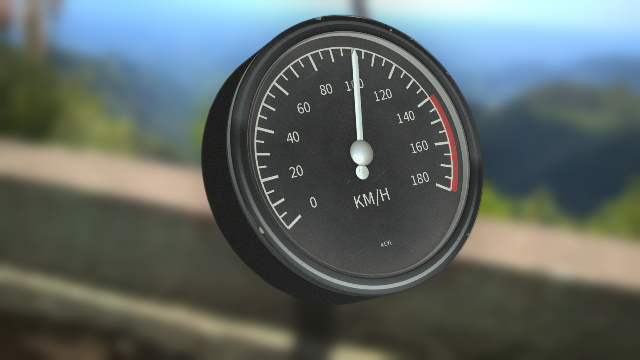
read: **100** km/h
